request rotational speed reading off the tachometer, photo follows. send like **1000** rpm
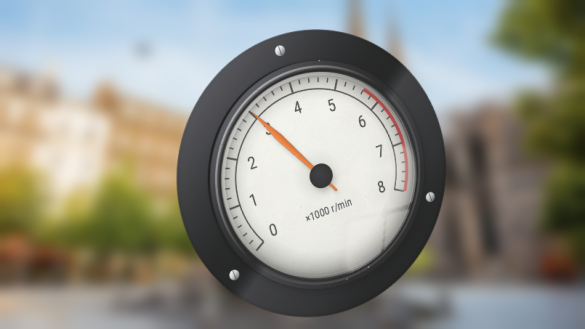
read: **3000** rpm
